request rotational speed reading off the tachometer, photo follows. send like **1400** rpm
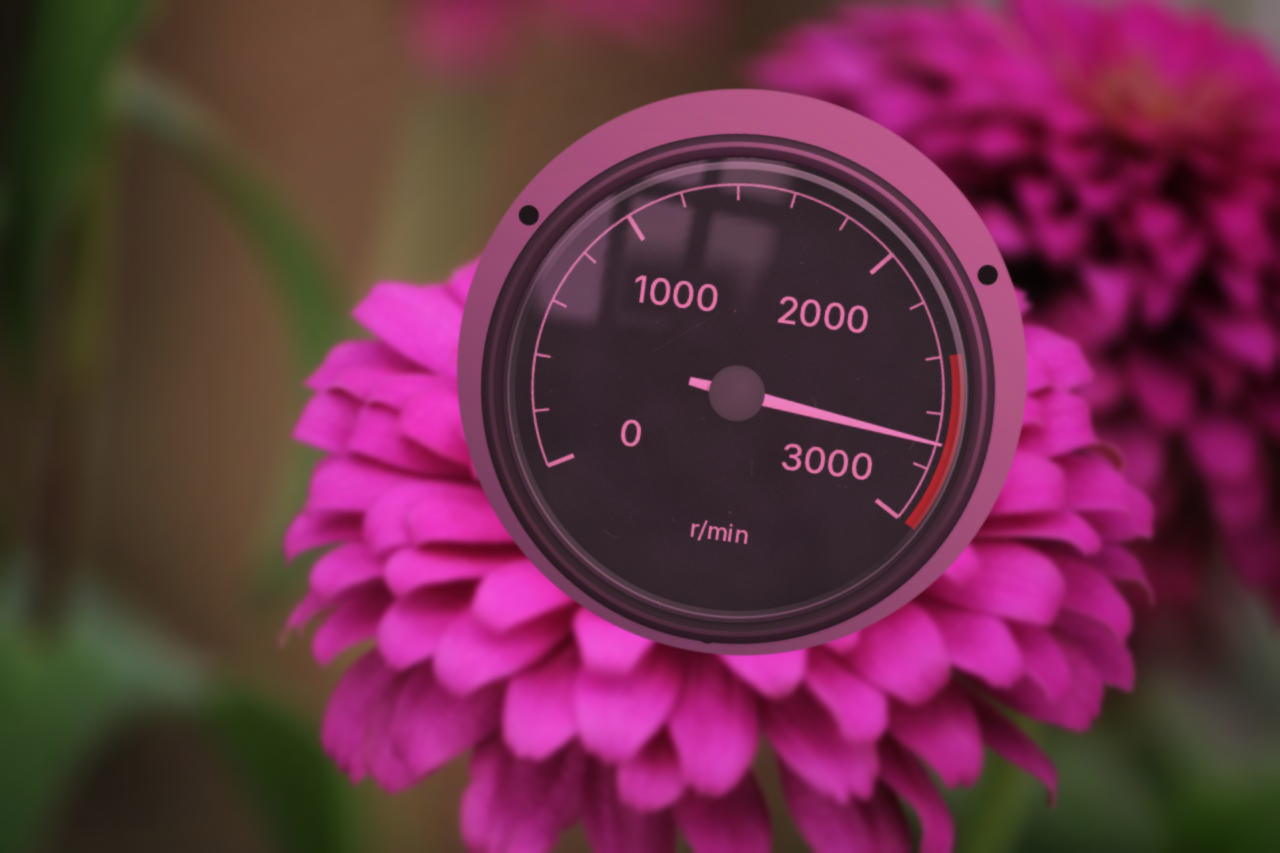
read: **2700** rpm
